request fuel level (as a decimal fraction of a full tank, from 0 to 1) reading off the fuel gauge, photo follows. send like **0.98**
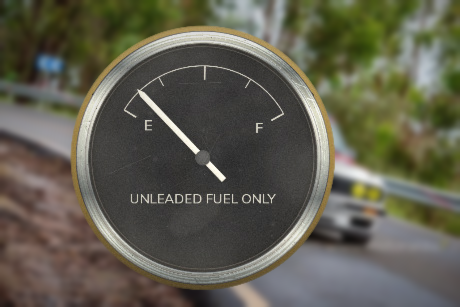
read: **0.125**
